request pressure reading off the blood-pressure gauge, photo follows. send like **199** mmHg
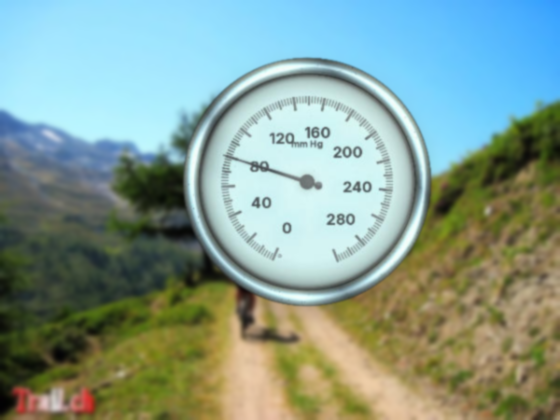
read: **80** mmHg
